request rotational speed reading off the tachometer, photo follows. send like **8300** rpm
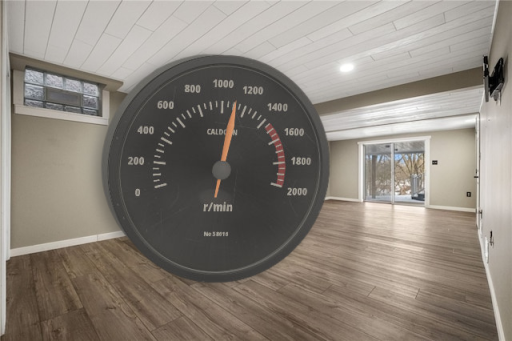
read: **1100** rpm
